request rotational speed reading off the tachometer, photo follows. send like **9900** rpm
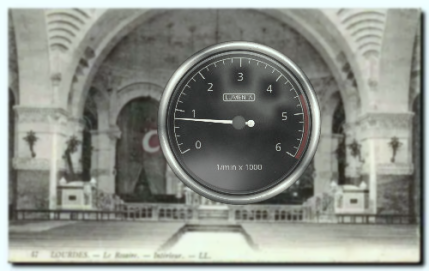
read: **800** rpm
